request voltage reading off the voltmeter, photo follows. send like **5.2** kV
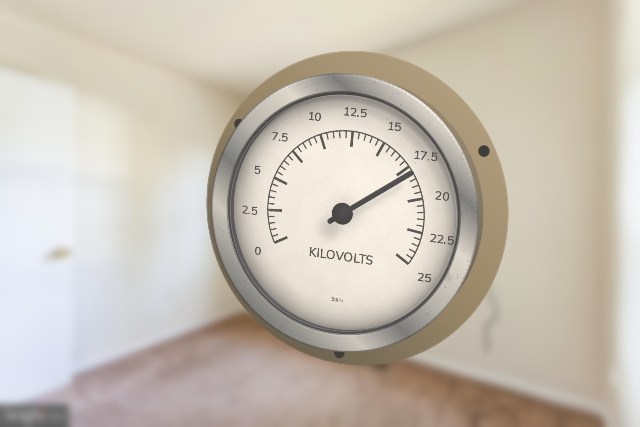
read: **18** kV
